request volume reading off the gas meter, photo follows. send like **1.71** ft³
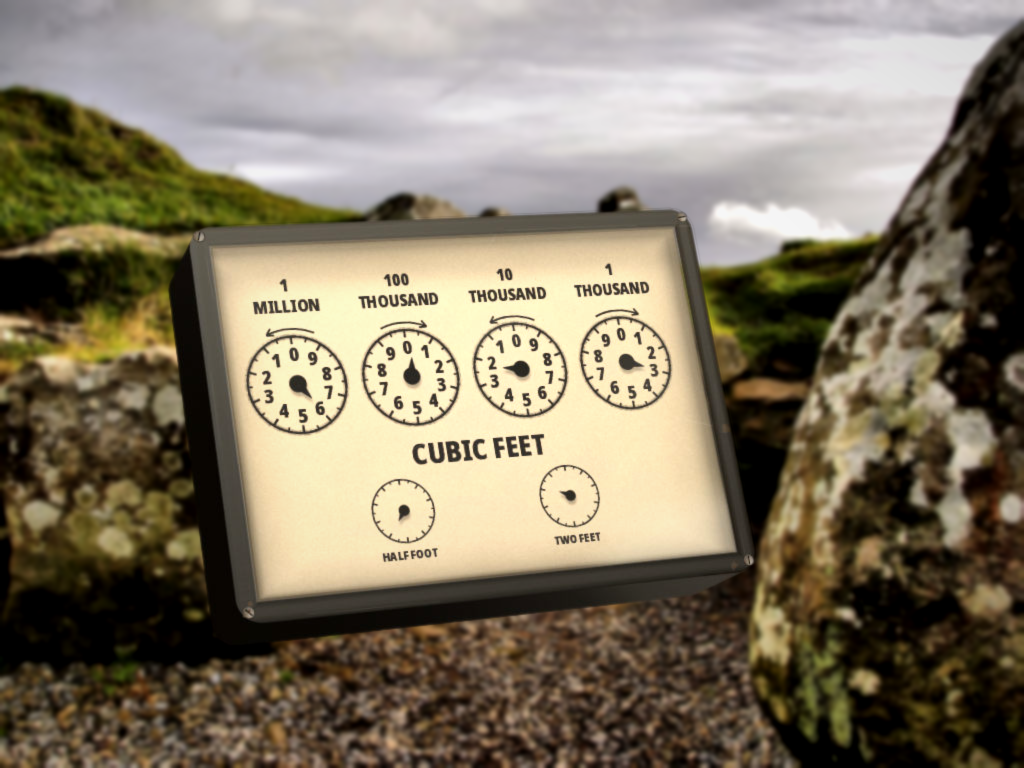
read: **602300** ft³
